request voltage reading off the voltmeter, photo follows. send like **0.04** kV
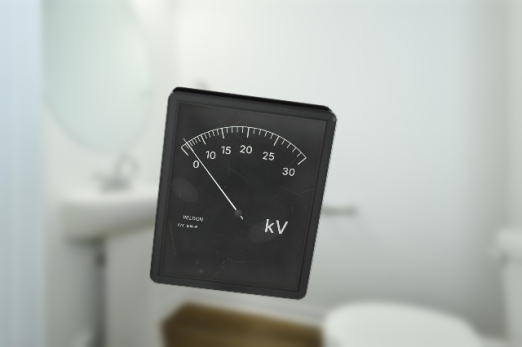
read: **5** kV
